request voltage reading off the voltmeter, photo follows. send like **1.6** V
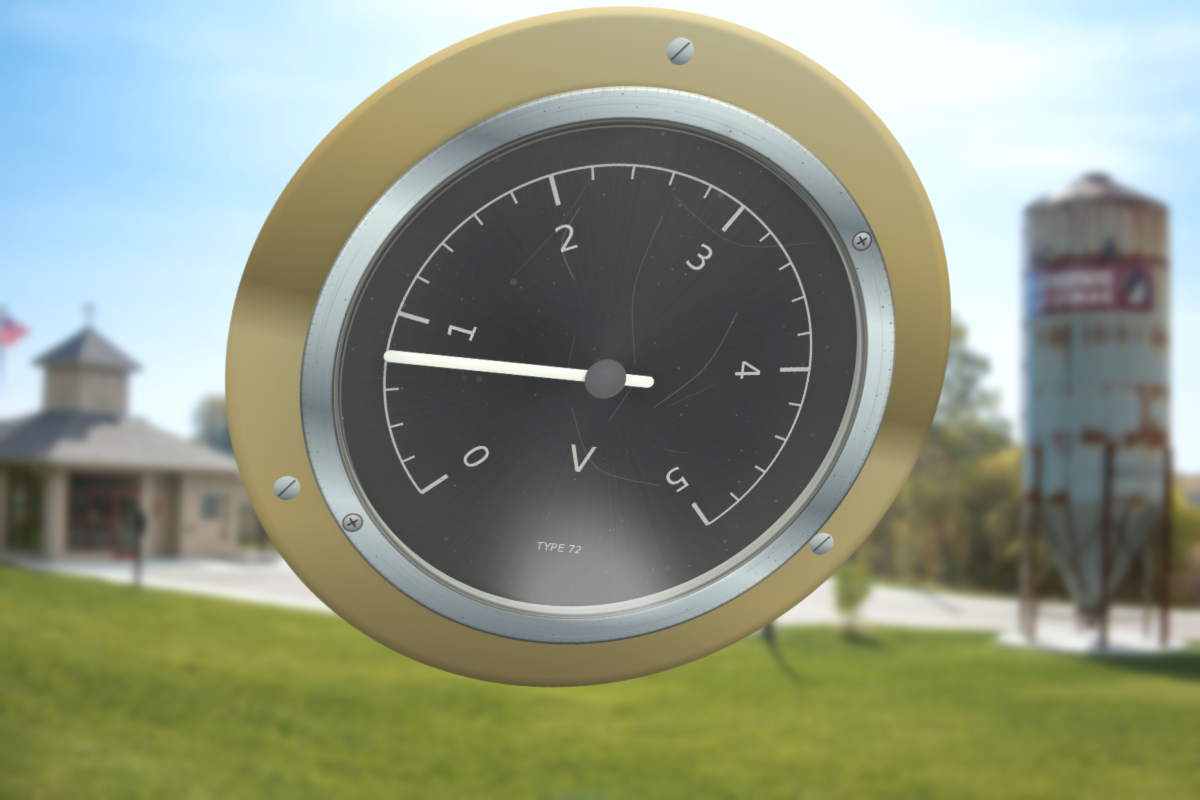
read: **0.8** V
